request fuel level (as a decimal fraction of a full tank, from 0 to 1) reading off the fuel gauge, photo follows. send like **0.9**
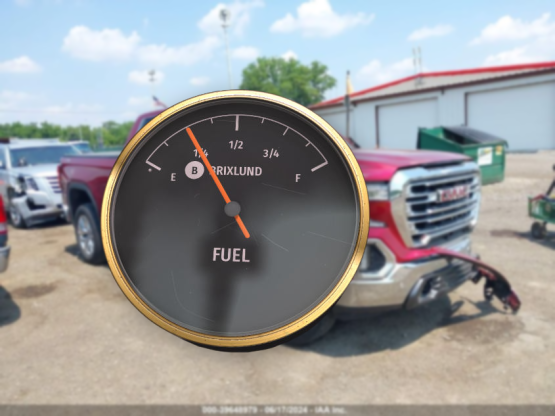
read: **0.25**
